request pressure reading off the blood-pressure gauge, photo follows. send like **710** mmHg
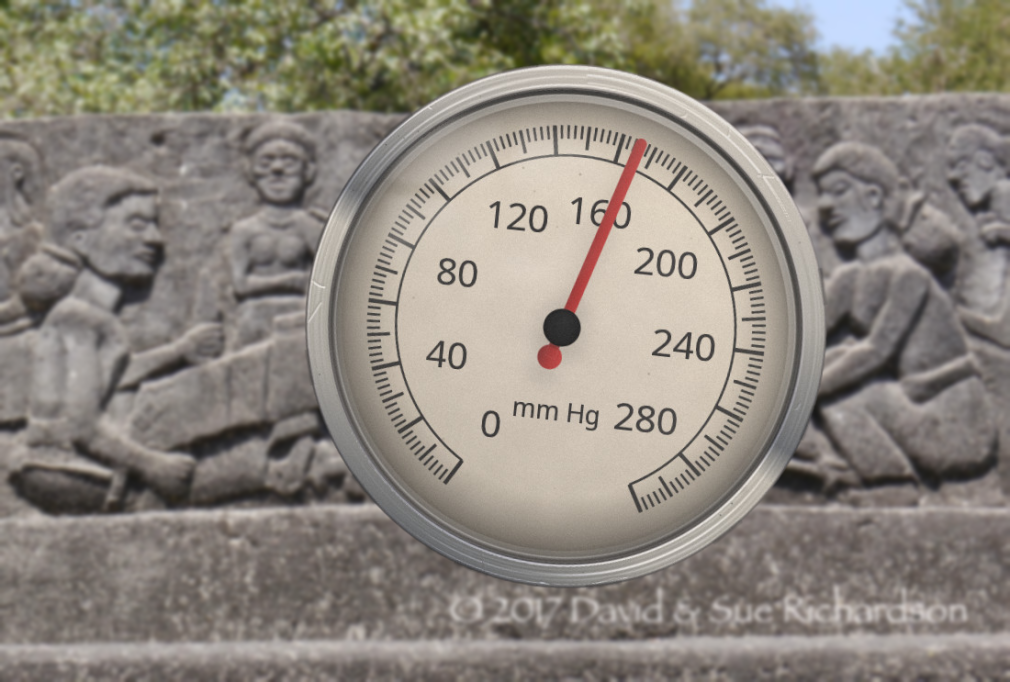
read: **166** mmHg
